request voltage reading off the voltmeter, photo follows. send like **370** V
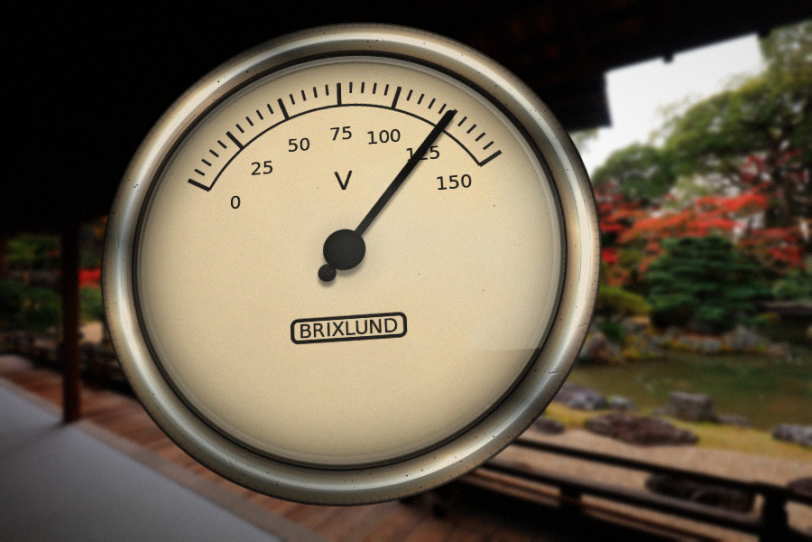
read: **125** V
